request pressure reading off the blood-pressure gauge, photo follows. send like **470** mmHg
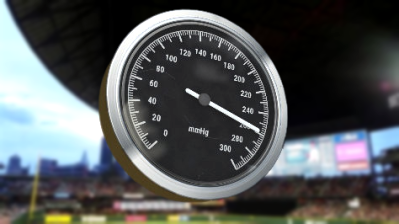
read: **260** mmHg
